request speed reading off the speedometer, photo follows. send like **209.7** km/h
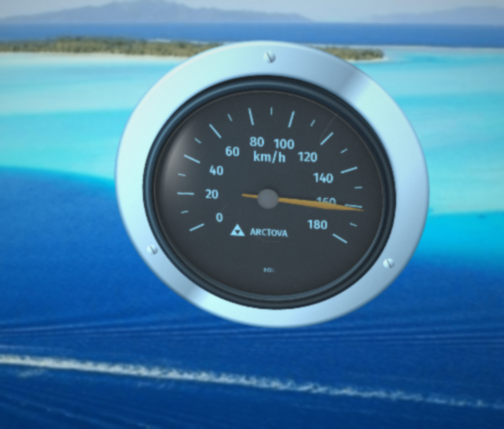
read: **160** km/h
